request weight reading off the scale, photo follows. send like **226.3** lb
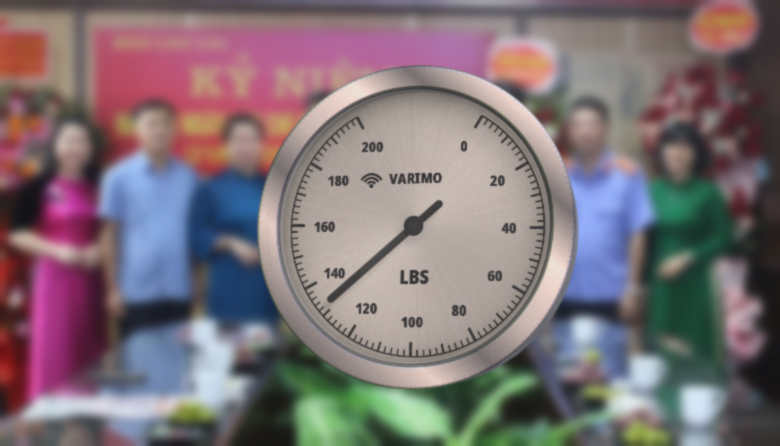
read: **132** lb
